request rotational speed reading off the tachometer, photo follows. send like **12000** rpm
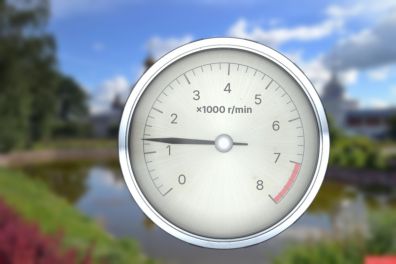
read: **1300** rpm
